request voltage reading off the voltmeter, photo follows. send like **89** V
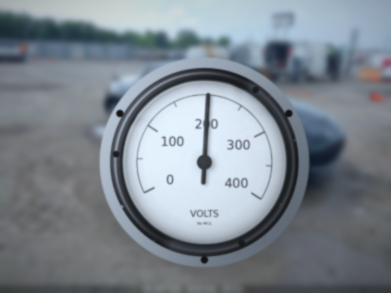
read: **200** V
